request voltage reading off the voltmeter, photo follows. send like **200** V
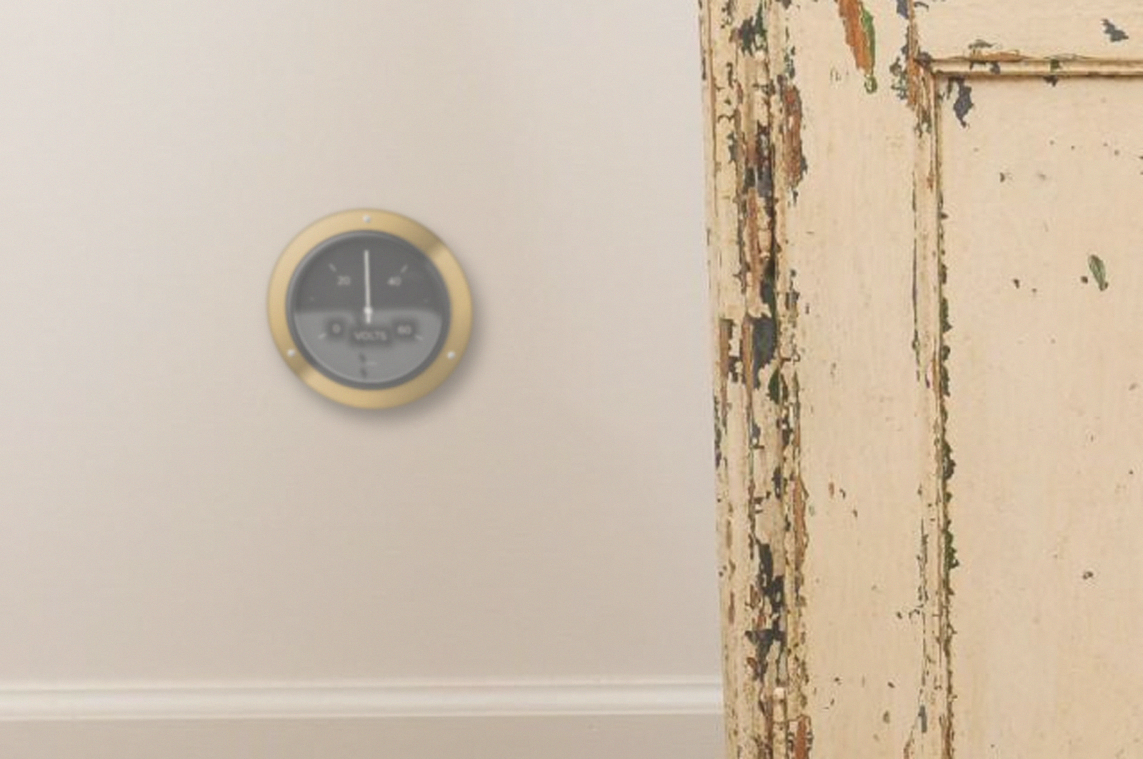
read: **30** V
